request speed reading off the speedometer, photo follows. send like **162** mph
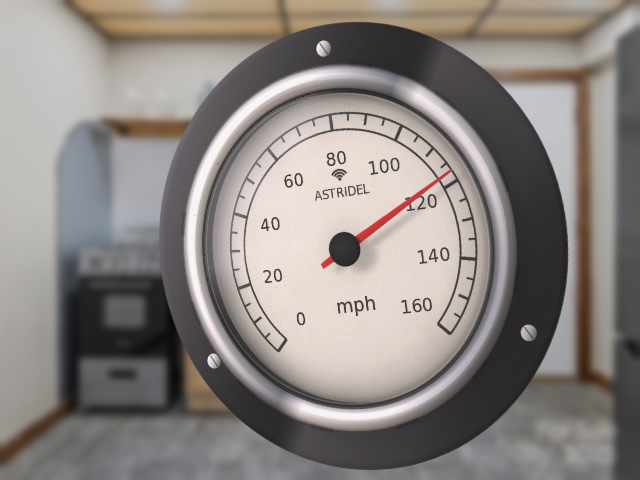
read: **117.5** mph
